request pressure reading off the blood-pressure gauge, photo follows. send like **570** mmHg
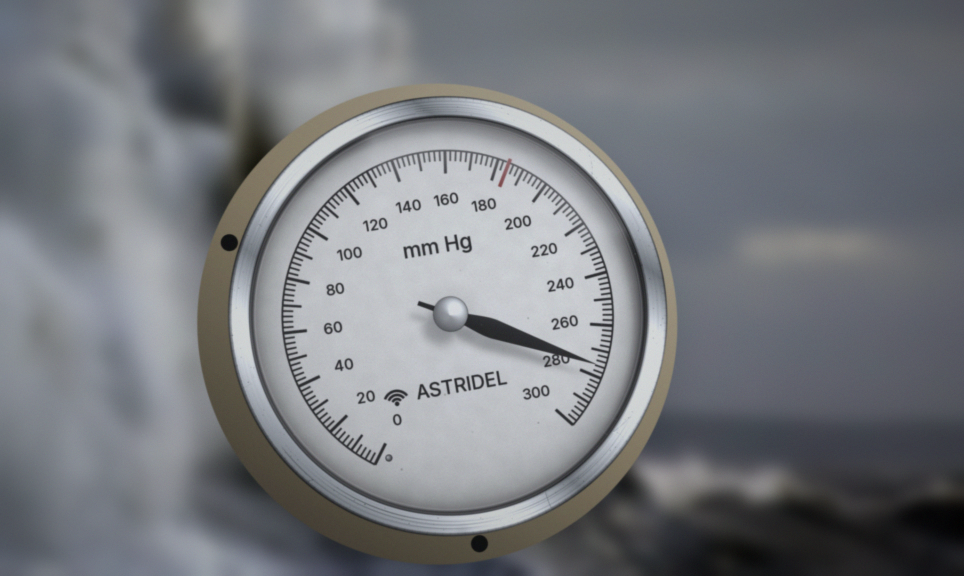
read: **276** mmHg
